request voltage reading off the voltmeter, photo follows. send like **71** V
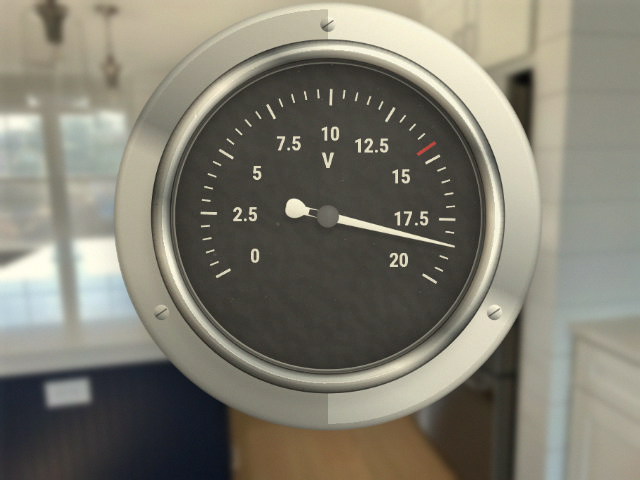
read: **18.5** V
